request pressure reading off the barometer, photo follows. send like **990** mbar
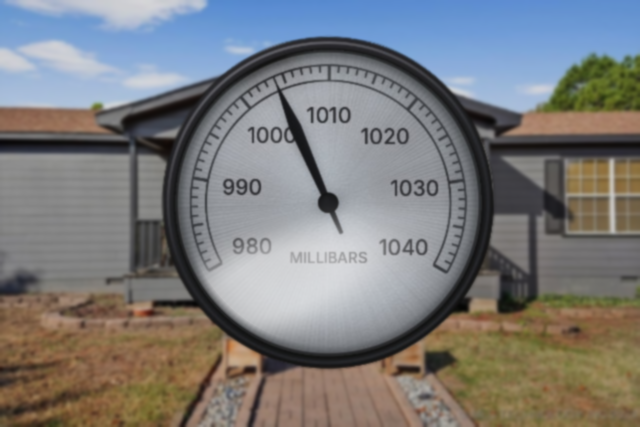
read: **1004** mbar
